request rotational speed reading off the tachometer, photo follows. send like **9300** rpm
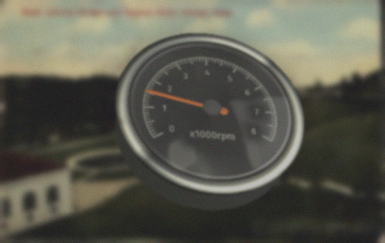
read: **1500** rpm
